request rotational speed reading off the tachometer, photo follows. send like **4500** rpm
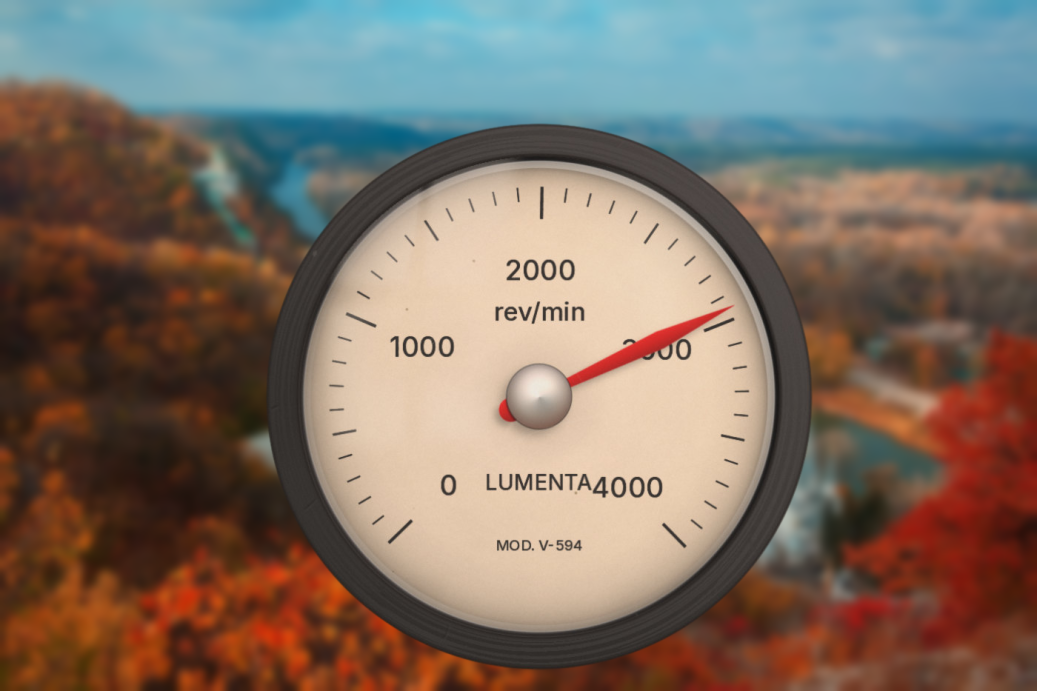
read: **2950** rpm
